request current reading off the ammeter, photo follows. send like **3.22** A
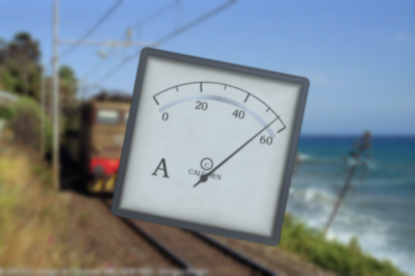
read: **55** A
